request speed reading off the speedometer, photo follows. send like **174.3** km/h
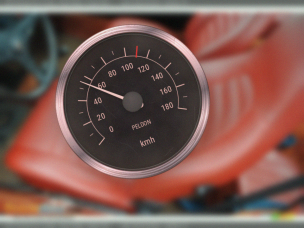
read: **55** km/h
